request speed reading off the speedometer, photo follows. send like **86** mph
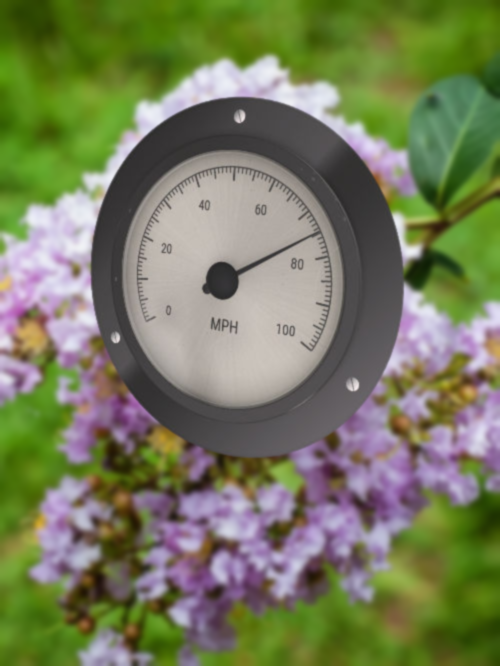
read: **75** mph
